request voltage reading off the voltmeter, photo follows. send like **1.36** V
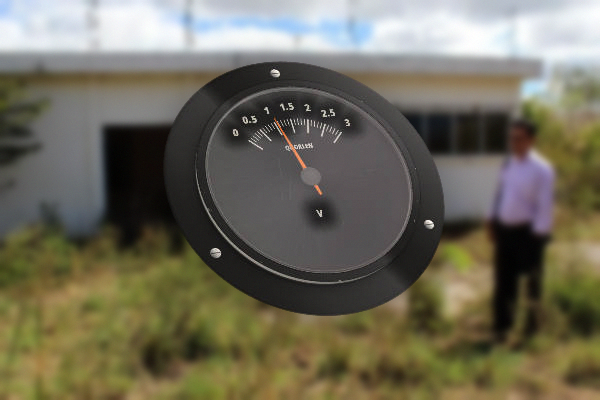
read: **1** V
